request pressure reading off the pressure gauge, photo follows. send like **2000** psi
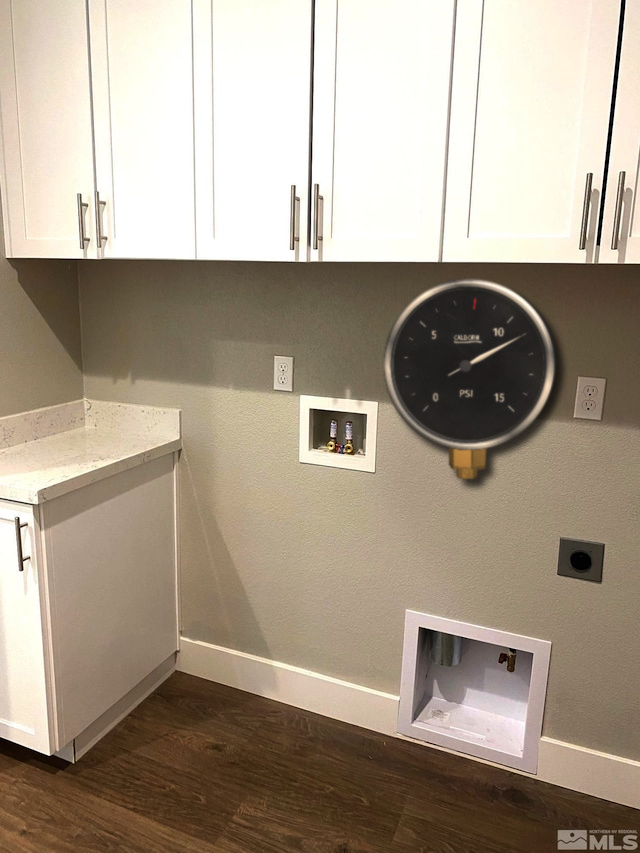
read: **11** psi
